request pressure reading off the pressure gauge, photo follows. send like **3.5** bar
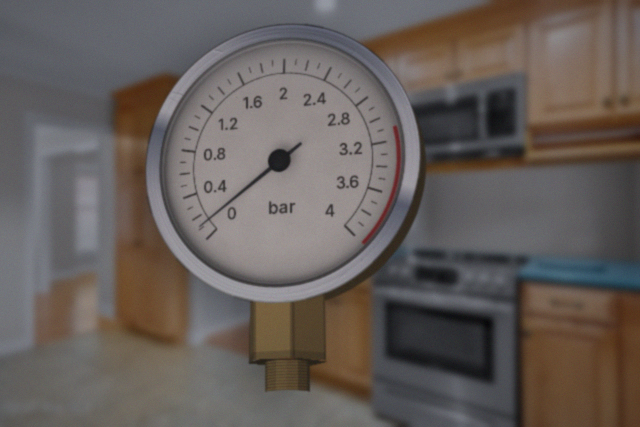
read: **0.1** bar
